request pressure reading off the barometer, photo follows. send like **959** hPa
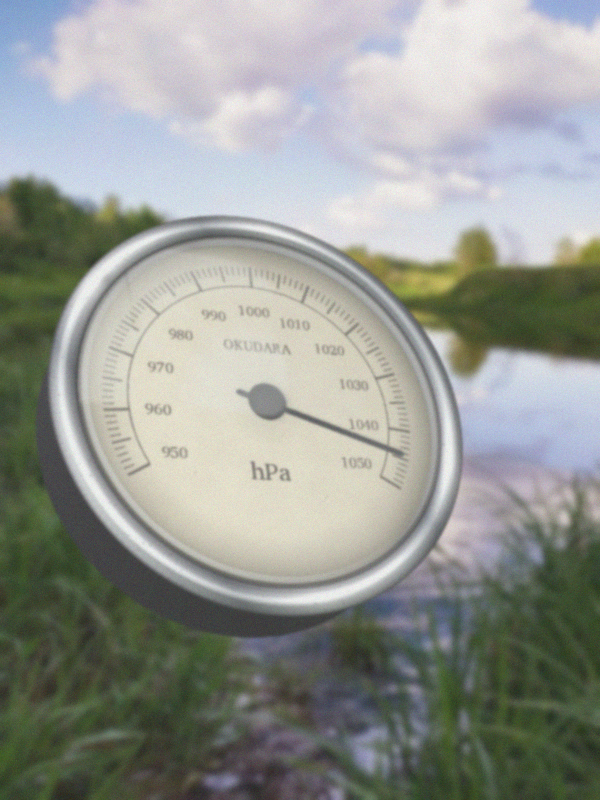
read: **1045** hPa
